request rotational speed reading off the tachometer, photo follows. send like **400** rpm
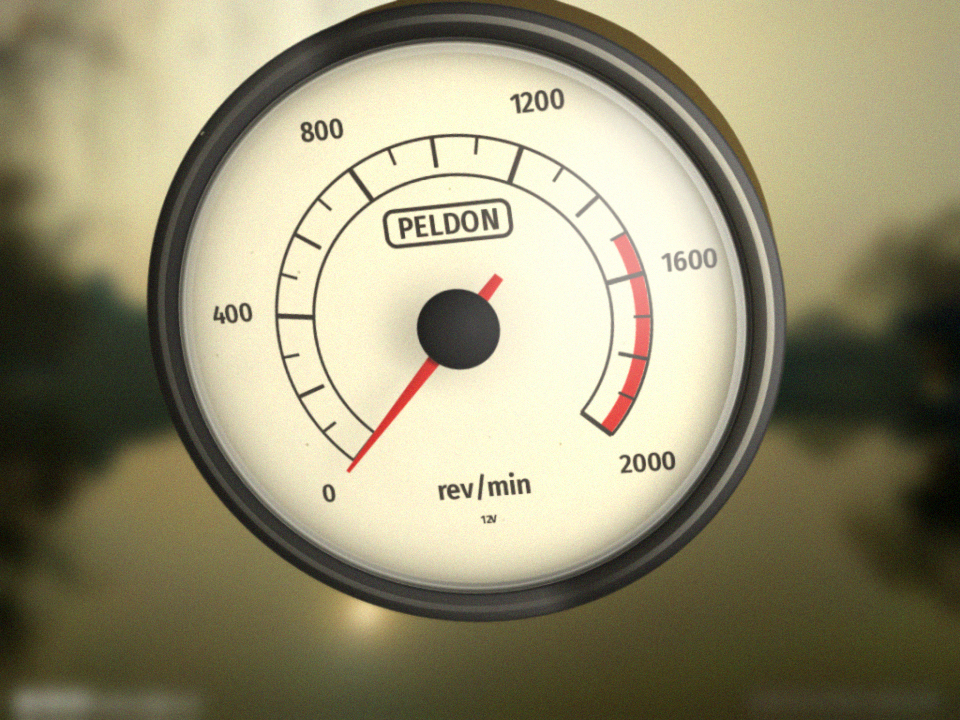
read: **0** rpm
